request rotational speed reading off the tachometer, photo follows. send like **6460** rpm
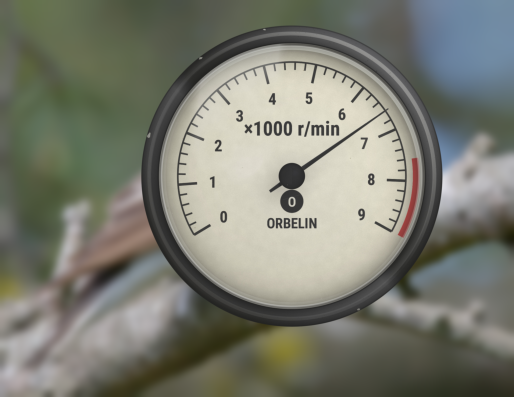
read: **6600** rpm
